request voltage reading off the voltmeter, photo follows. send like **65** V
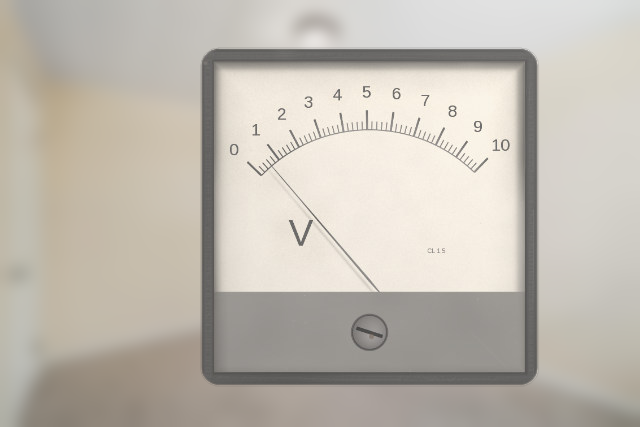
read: **0.6** V
